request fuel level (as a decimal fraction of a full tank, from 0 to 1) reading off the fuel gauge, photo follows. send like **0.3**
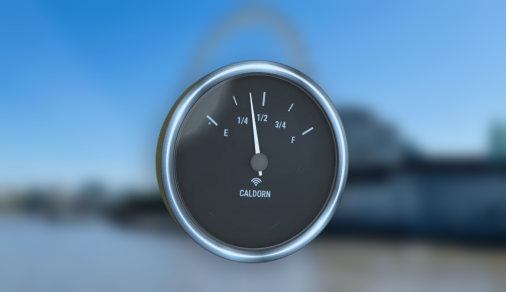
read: **0.375**
